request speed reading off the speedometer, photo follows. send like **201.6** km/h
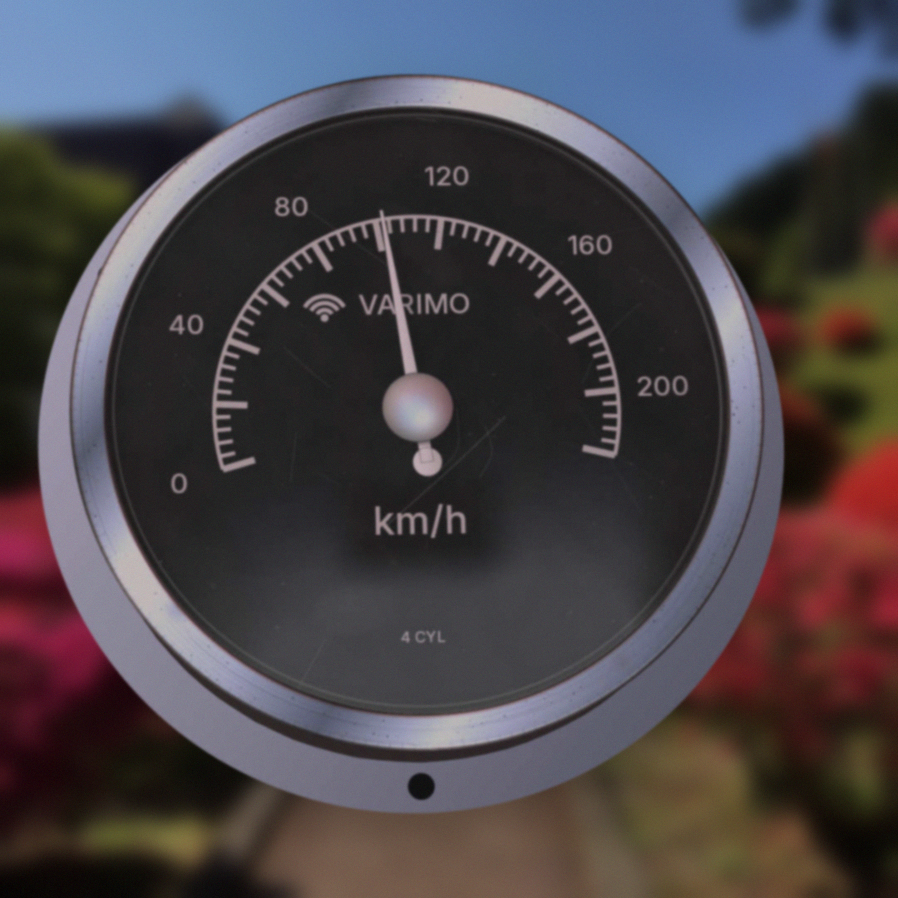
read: **102** km/h
